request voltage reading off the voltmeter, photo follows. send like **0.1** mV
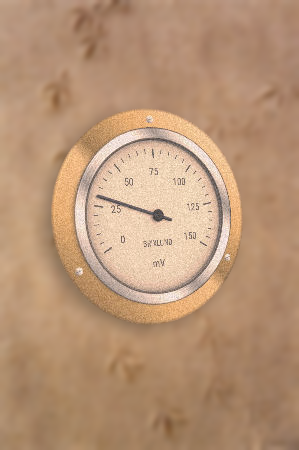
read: **30** mV
